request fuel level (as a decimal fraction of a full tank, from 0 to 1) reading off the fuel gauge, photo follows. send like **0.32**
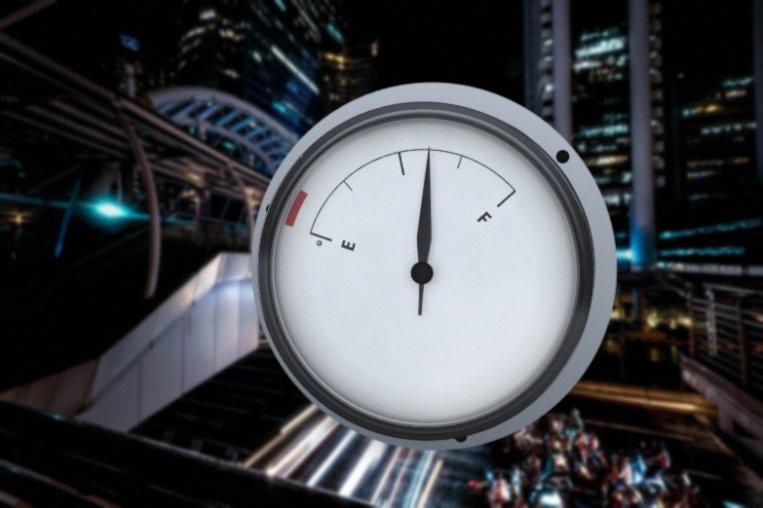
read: **0.625**
